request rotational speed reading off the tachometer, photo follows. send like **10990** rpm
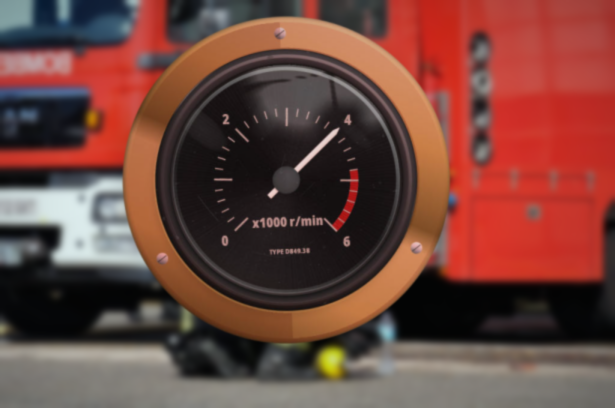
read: **4000** rpm
